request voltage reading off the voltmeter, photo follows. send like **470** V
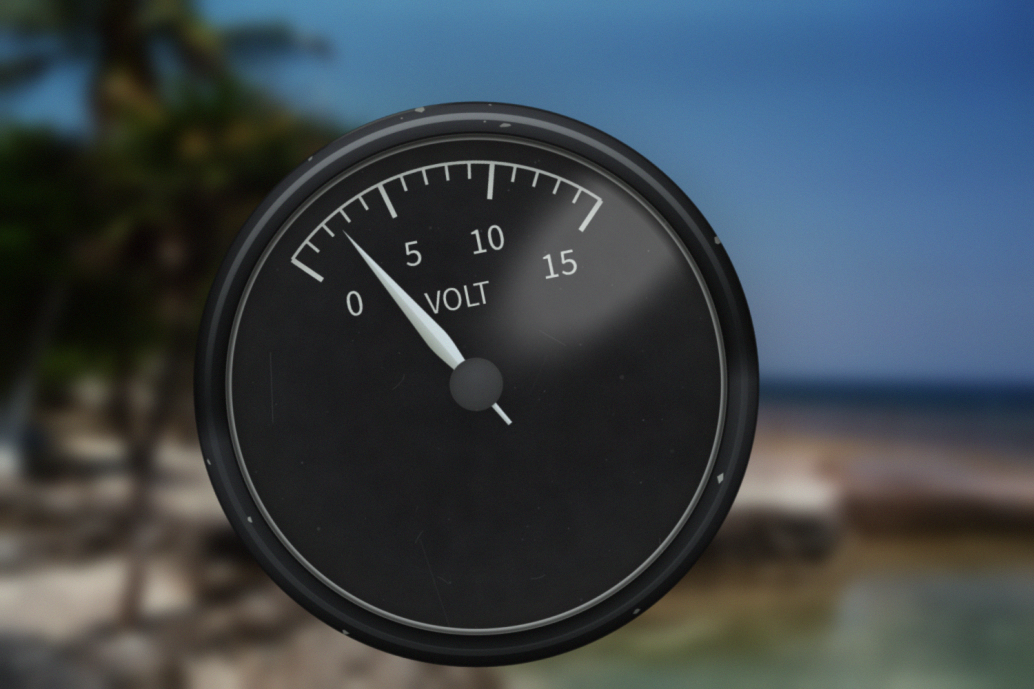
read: **2.5** V
